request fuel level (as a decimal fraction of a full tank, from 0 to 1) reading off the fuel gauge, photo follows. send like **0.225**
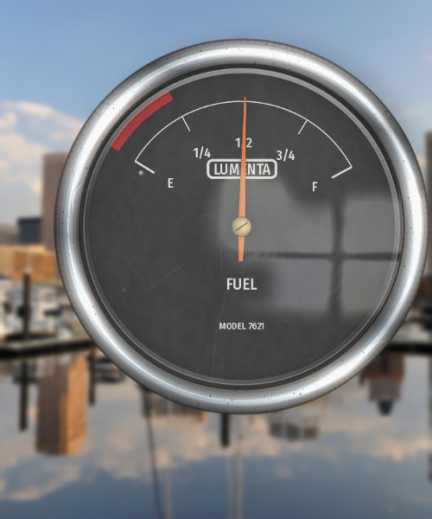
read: **0.5**
